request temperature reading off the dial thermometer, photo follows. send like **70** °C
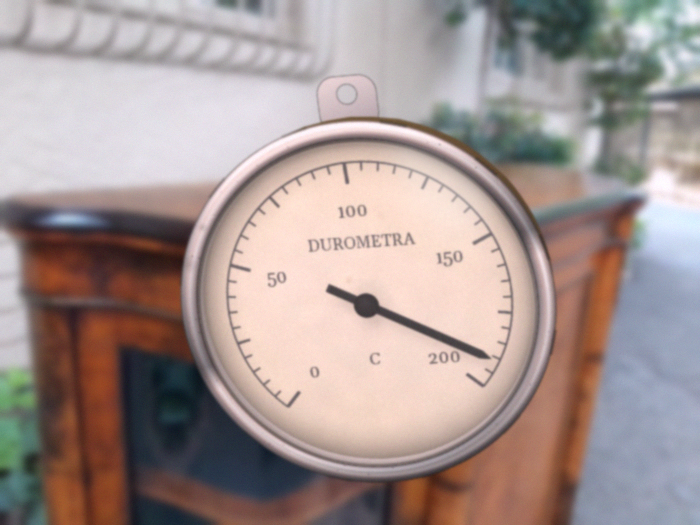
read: **190** °C
